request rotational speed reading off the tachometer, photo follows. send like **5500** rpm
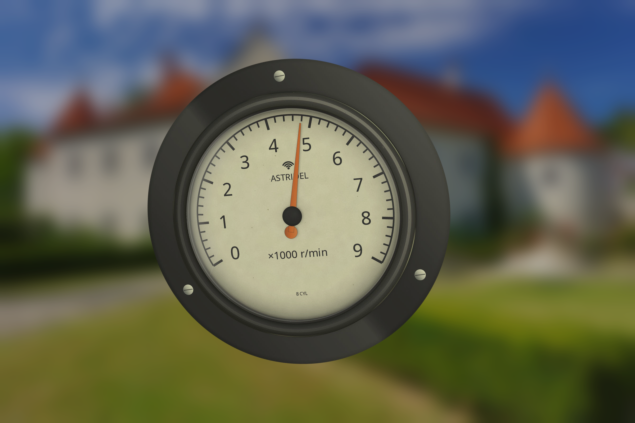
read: **4800** rpm
